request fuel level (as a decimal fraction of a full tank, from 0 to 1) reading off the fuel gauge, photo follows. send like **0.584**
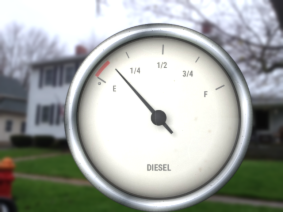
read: **0.125**
